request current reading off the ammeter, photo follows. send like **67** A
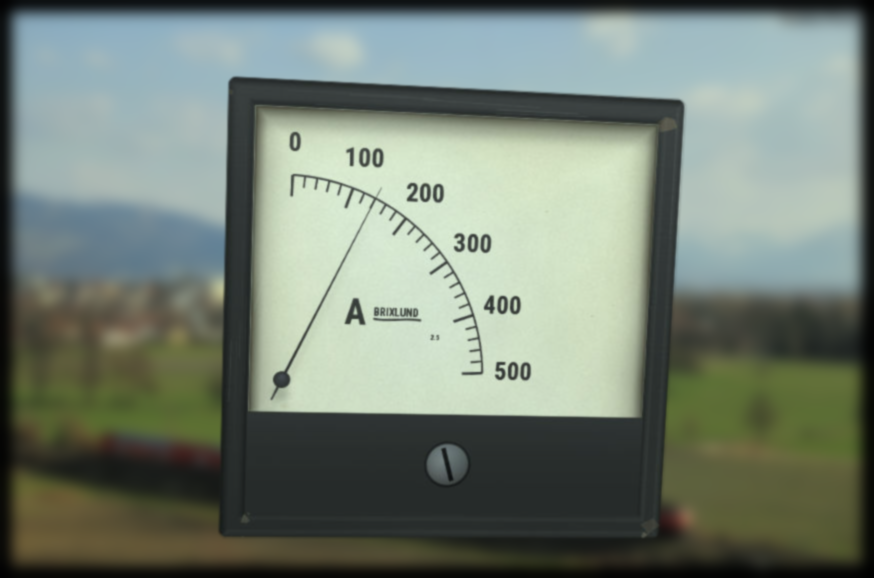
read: **140** A
